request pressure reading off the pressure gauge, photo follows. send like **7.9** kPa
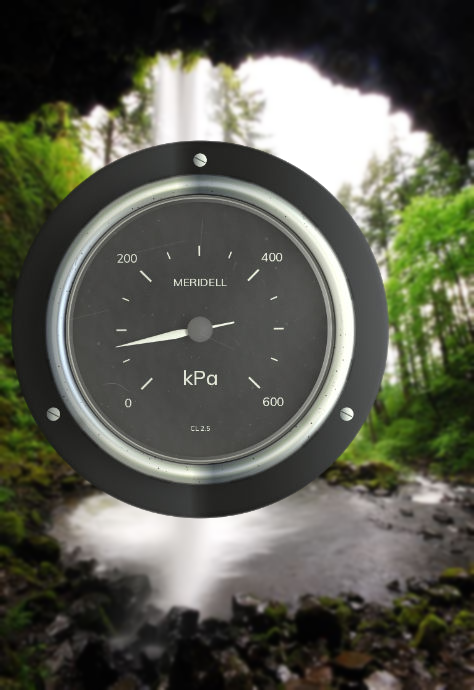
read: **75** kPa
